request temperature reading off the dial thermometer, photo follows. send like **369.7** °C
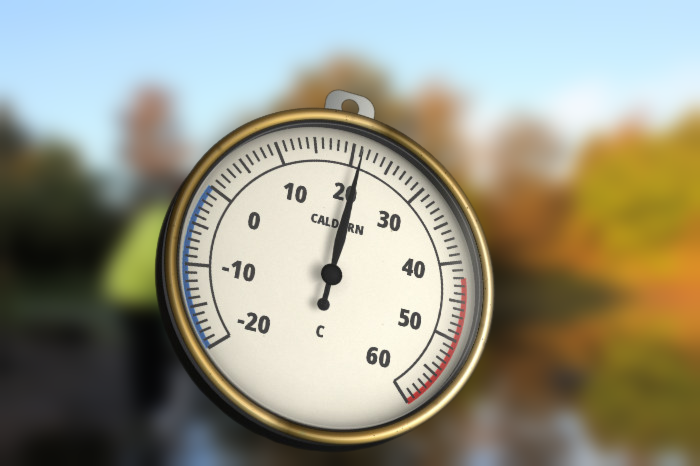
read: **21** °C
